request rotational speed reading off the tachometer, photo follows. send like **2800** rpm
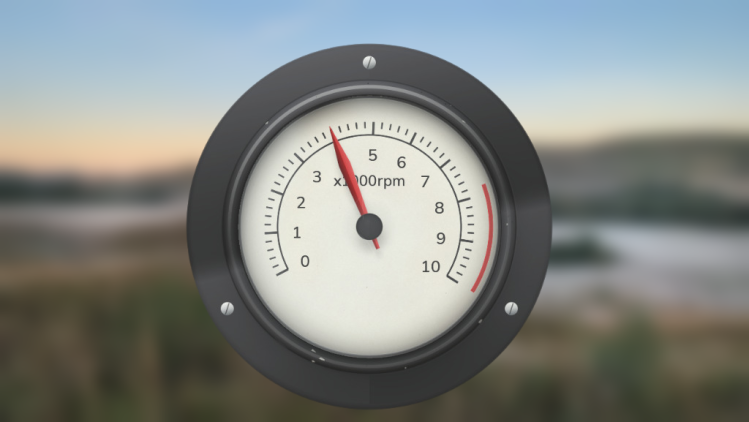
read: **4000** rpm
